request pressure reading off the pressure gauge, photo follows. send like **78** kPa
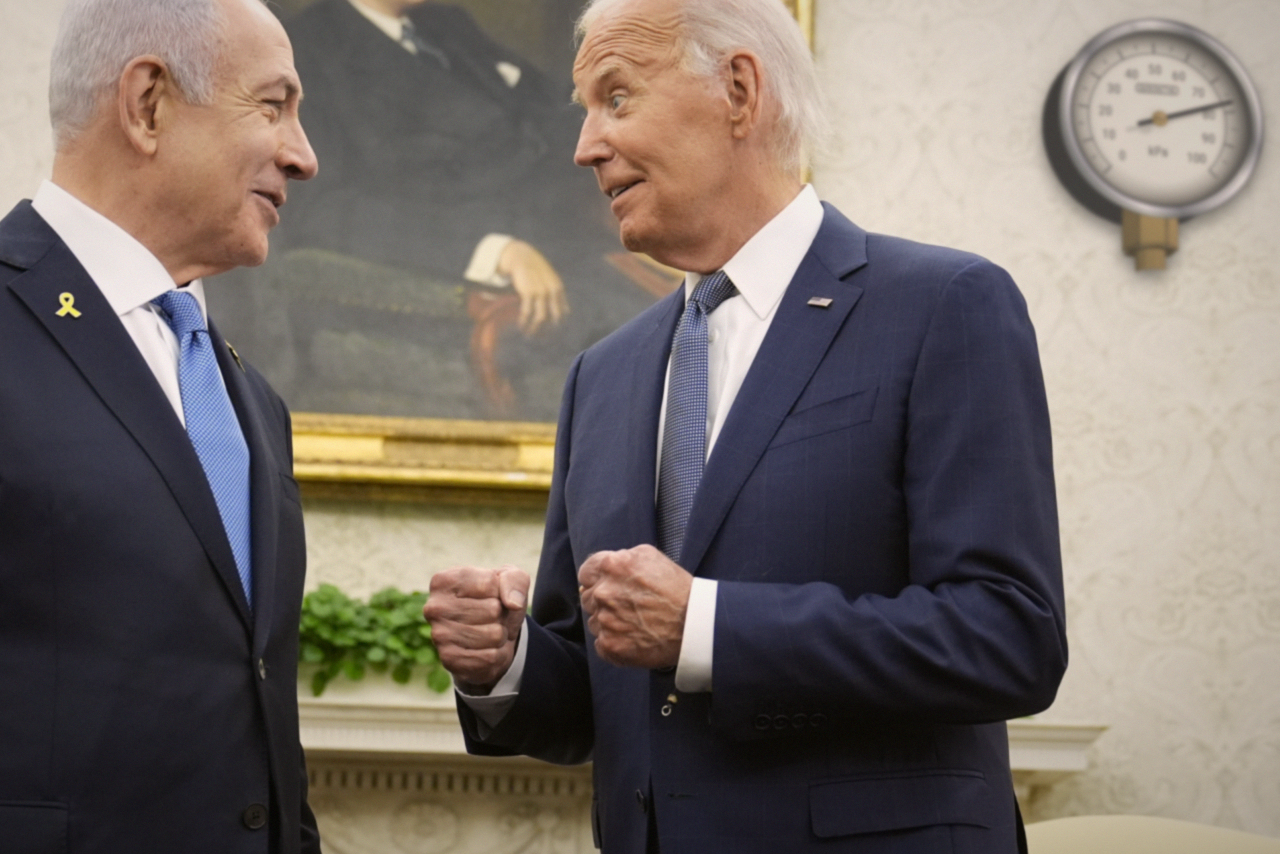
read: **77.5** kPa
